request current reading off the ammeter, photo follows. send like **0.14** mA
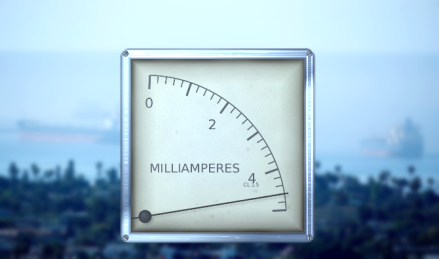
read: **4.6** mA
